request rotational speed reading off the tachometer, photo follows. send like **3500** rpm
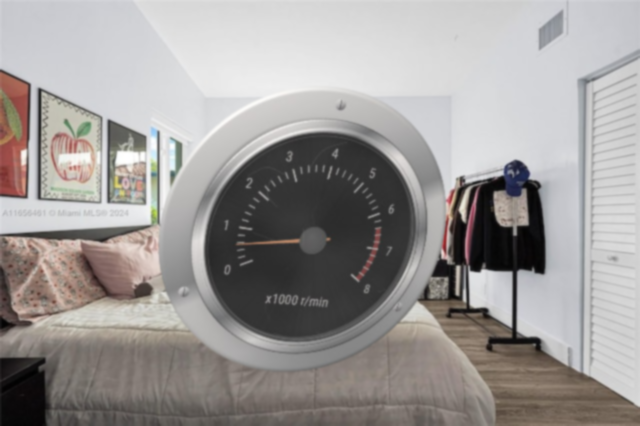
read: **600** rpm
